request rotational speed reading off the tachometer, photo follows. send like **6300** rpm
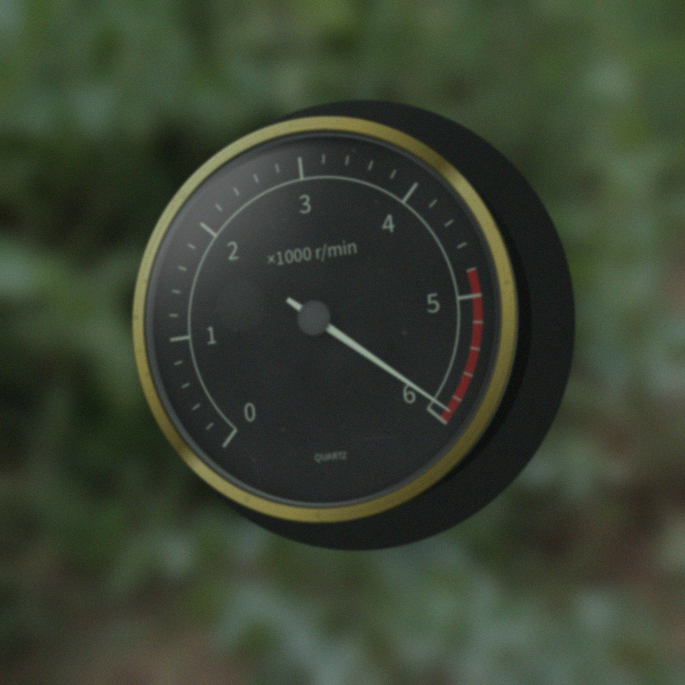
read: **5900** rpm
